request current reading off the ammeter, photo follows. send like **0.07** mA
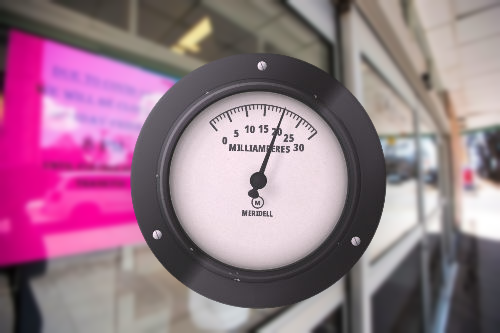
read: **20** mA
